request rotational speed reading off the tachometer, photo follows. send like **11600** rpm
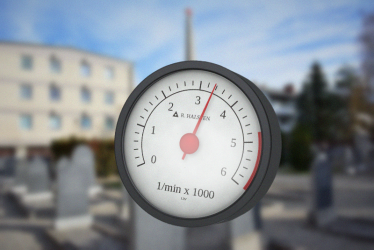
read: **3400** rpm
